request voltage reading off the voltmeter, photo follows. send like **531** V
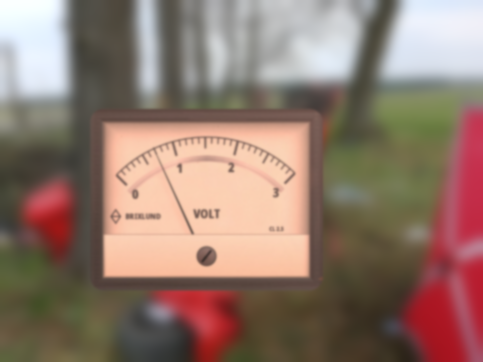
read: **0.7** V
